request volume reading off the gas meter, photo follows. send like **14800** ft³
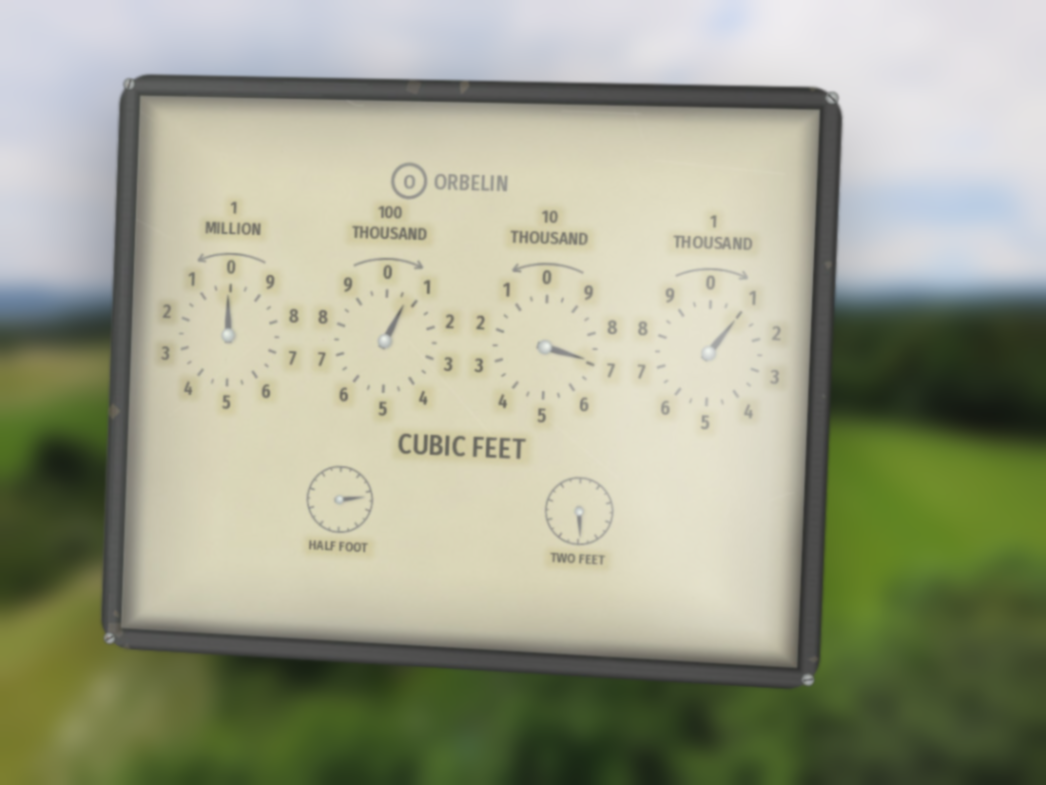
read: **7100** ft³
